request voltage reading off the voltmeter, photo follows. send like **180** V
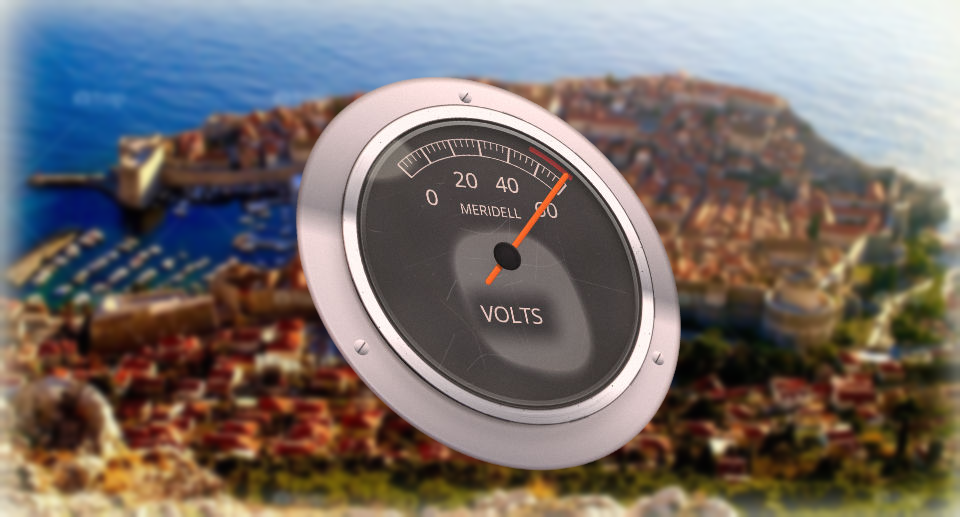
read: **58** V
